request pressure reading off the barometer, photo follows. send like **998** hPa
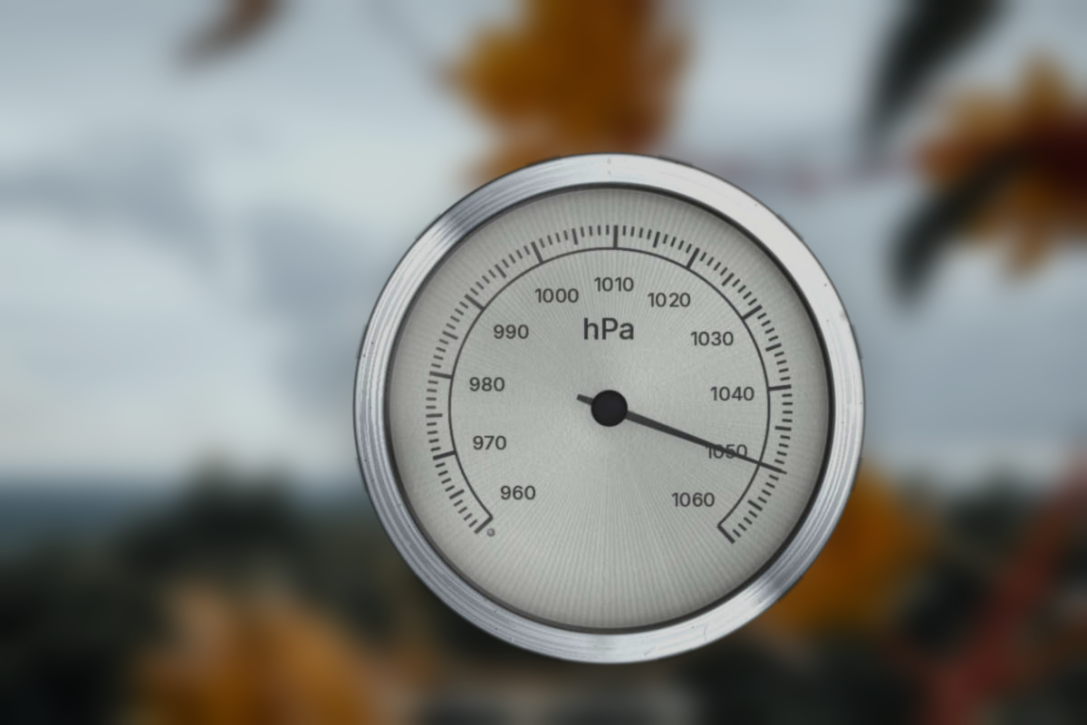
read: **1050** hPa
